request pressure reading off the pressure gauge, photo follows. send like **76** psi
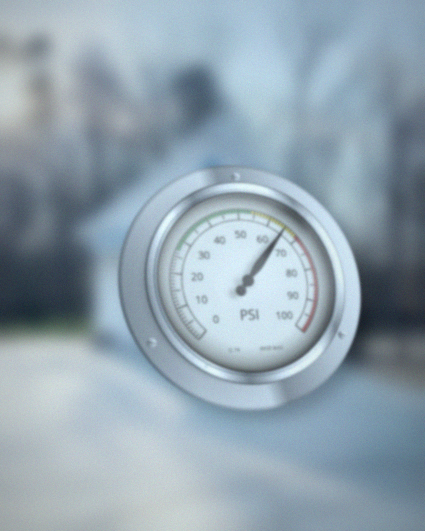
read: **65** psi
